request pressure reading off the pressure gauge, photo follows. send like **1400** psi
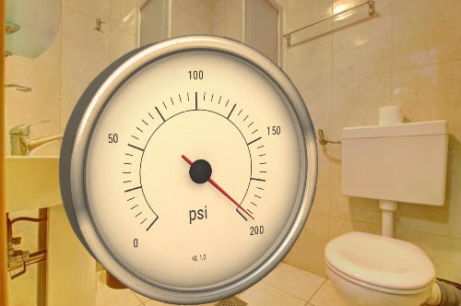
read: **197.5** psi
